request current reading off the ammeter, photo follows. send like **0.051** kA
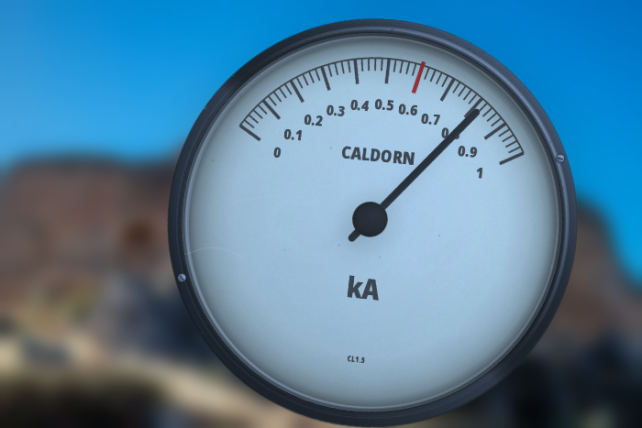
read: **0.82** kA
